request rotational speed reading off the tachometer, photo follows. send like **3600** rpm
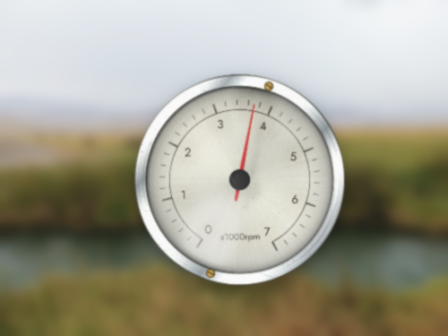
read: **3700** rpm
